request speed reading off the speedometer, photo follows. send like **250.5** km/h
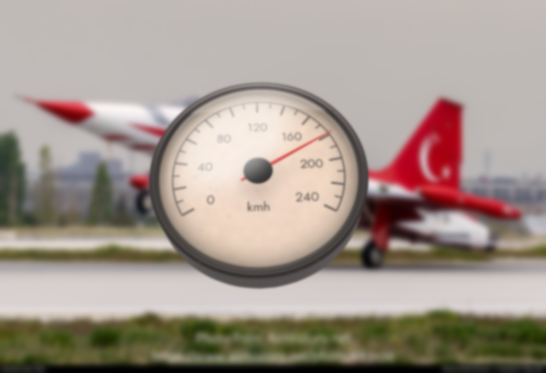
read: **180** km/h
